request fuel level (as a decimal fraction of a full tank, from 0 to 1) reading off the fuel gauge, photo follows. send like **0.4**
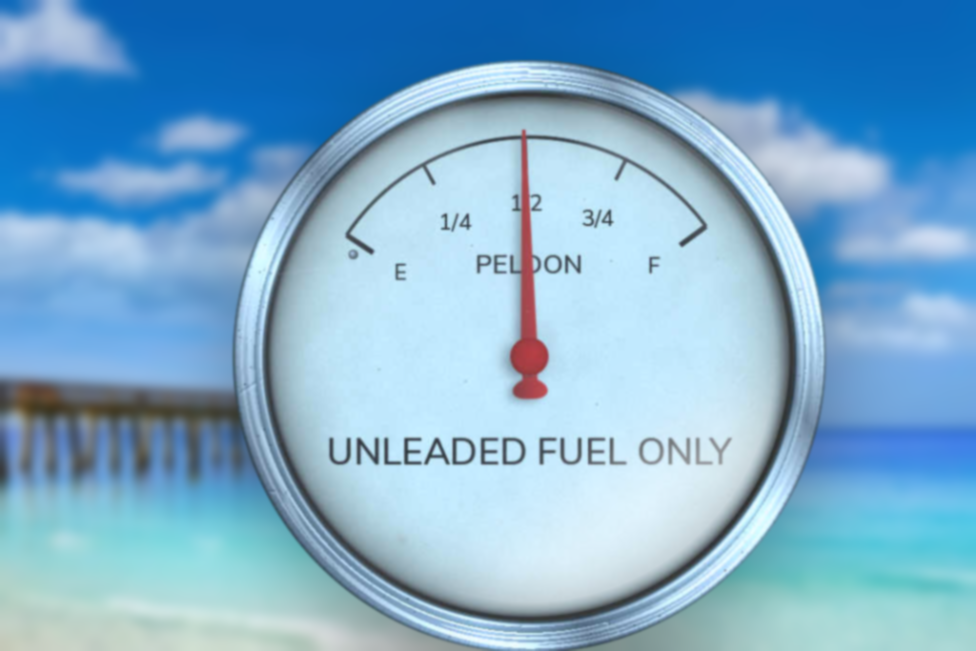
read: **0.5**
